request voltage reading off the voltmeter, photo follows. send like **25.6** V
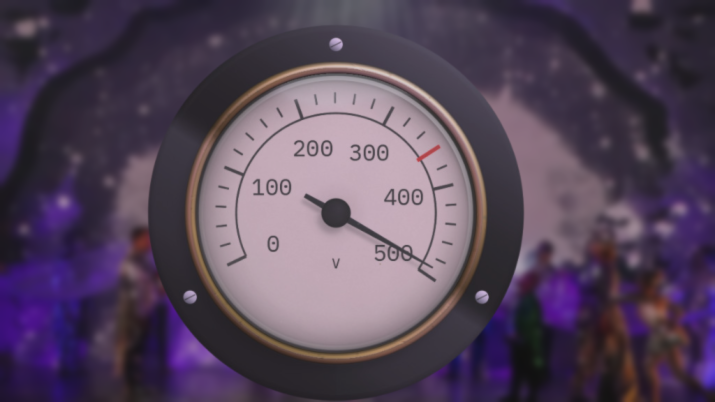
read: **490** V
